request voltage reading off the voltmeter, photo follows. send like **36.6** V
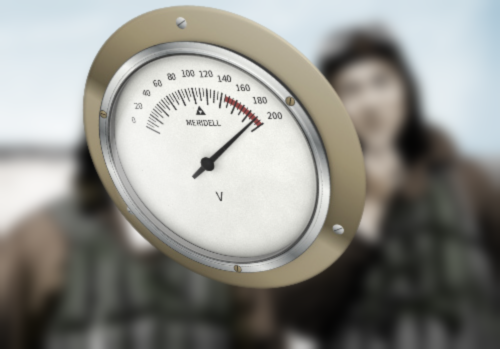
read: **190** V
